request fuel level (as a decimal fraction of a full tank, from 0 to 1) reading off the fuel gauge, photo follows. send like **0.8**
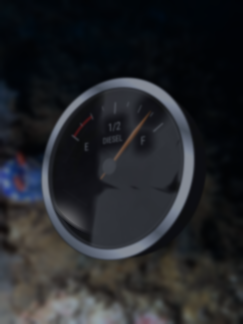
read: **0.875**
